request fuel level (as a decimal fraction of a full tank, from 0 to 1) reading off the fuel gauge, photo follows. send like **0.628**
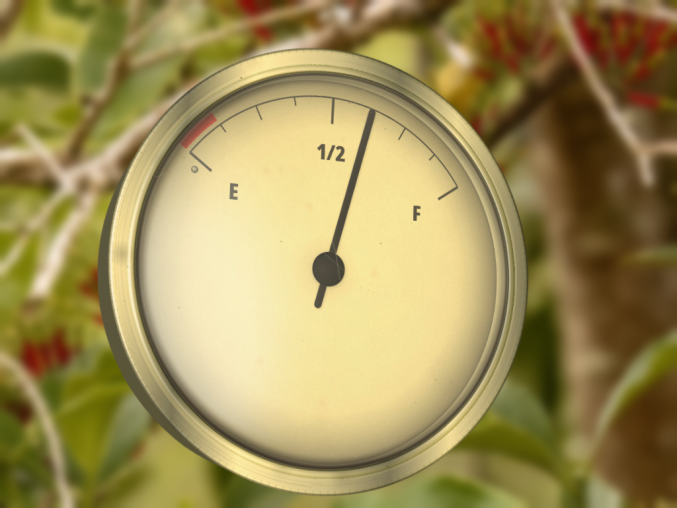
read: **0.625**
